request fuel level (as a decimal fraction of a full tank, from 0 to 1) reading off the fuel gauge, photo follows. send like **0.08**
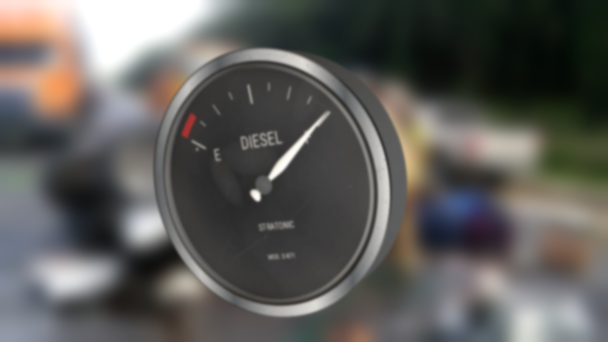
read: **1**
